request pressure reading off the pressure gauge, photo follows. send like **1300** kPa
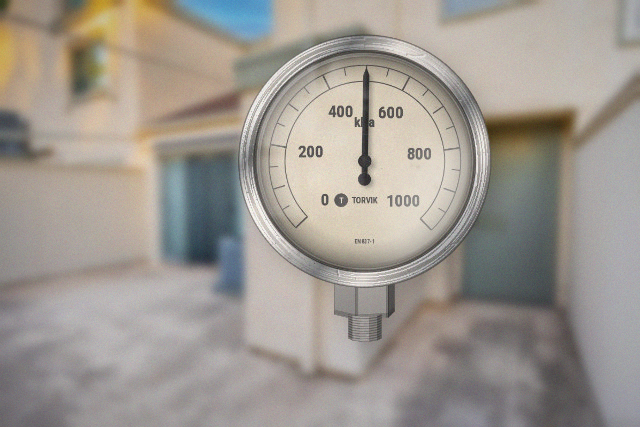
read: **500** kPa
